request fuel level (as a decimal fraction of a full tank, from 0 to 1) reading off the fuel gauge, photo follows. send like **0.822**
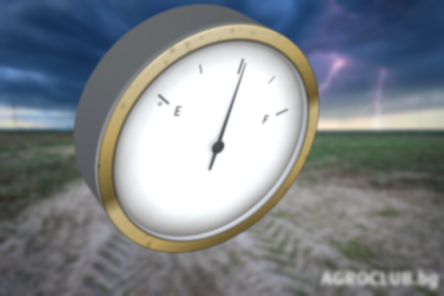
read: **0.5**
